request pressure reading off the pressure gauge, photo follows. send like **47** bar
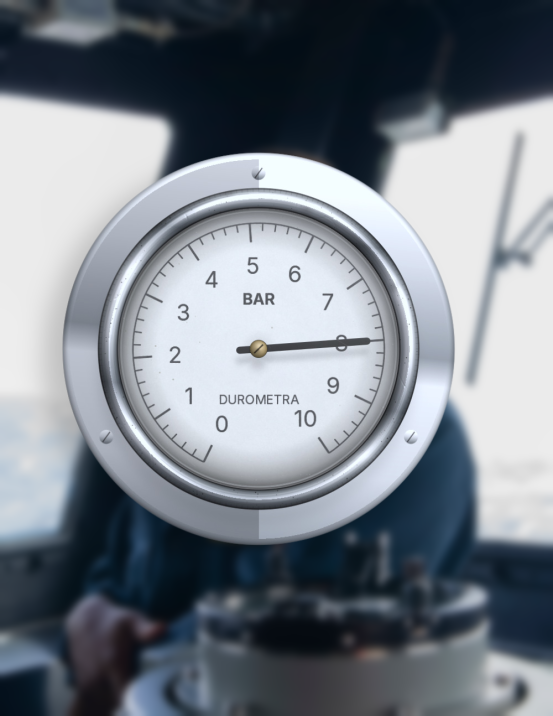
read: **8** bar
